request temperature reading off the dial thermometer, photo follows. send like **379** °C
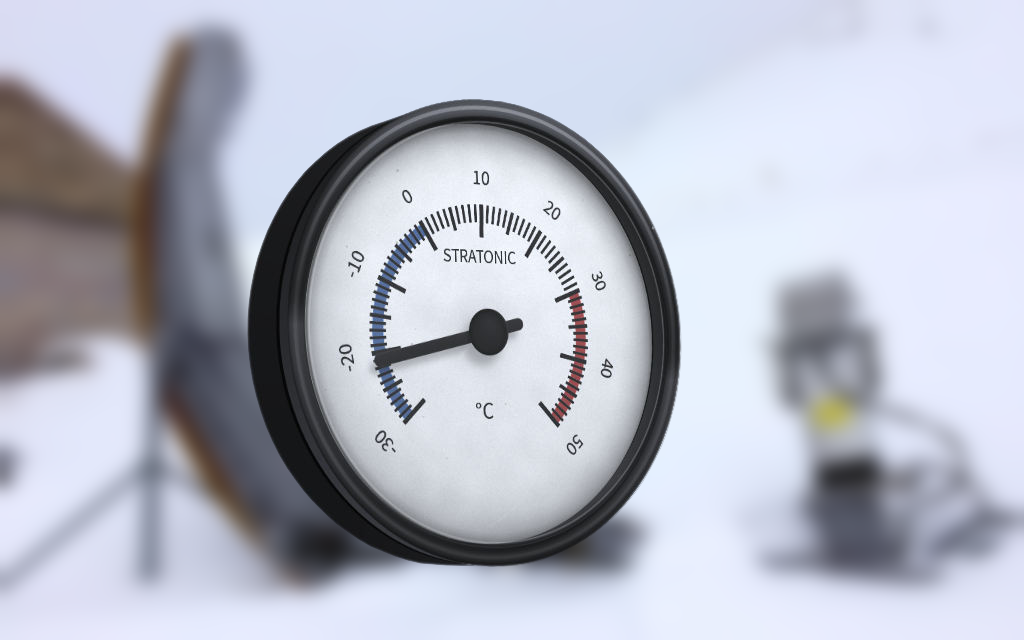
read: **-21** °C
